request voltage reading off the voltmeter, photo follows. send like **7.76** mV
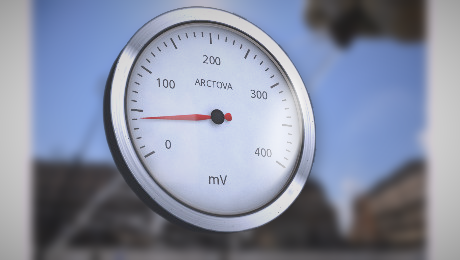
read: **40** mV
